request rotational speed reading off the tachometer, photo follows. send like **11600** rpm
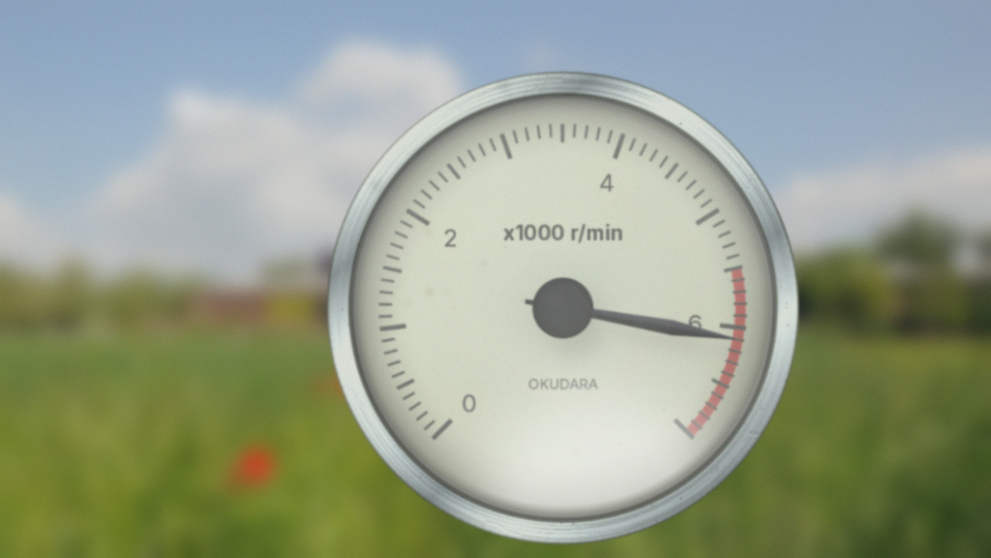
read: **6100** rpm
